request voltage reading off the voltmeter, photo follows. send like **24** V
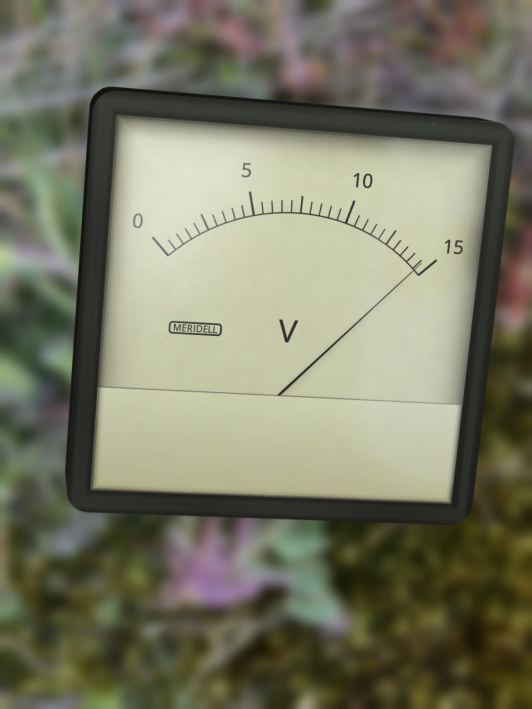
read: **14.5** V
